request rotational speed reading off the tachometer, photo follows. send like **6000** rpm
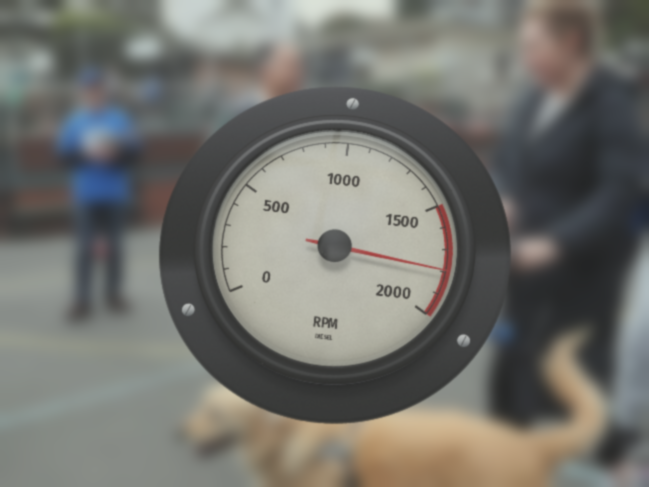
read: **1800** rpm
